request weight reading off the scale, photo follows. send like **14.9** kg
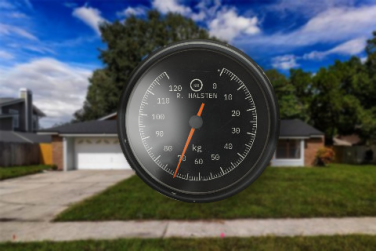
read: **70** kg
